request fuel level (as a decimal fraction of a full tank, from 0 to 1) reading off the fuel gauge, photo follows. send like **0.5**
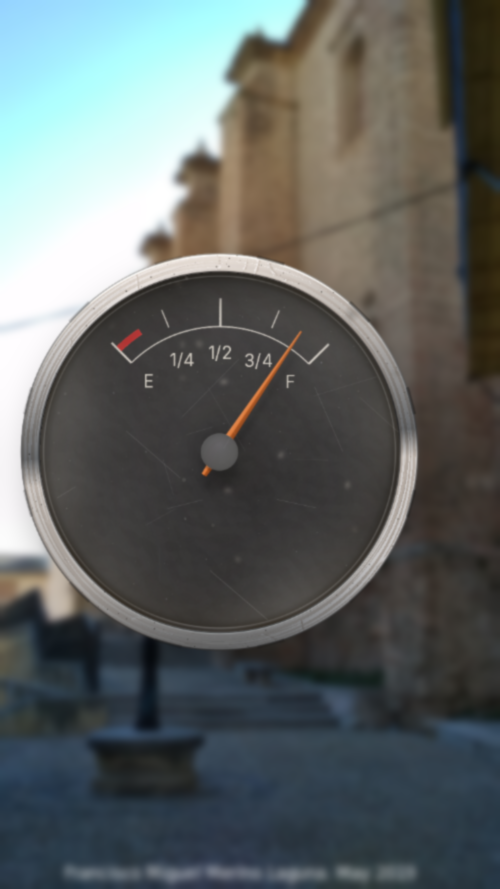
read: **0.875**
